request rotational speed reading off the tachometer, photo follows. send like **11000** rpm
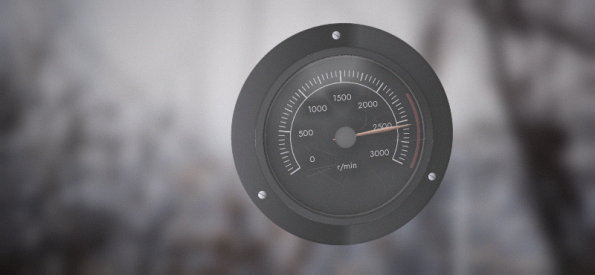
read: **2550** rpm
